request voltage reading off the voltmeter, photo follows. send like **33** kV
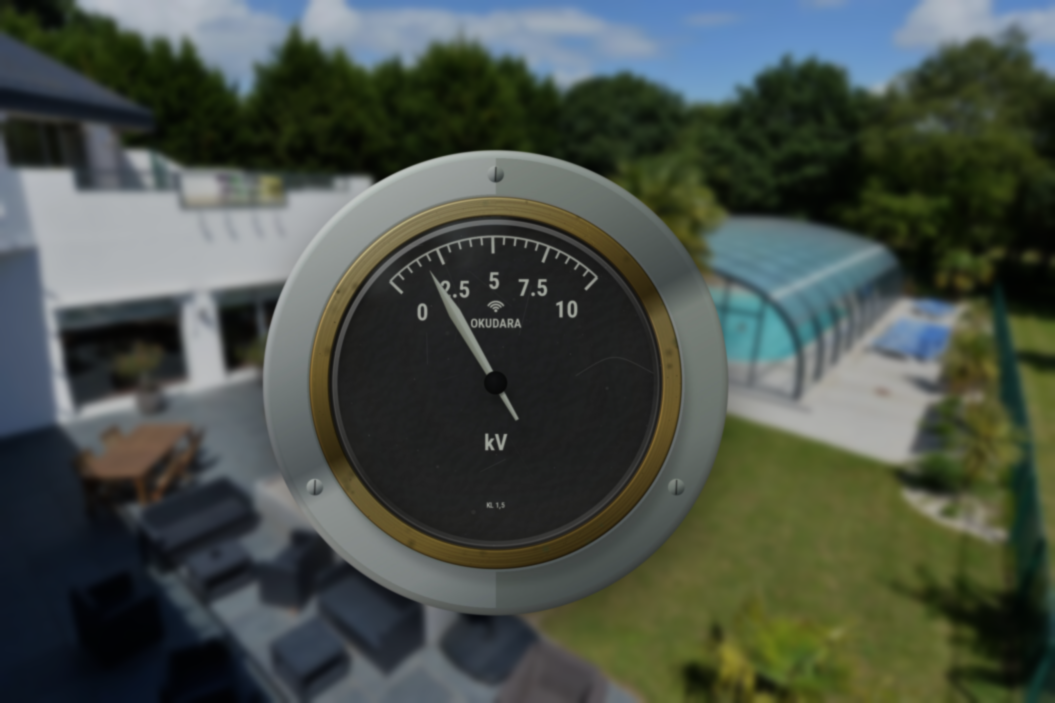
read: **1.75** kV
